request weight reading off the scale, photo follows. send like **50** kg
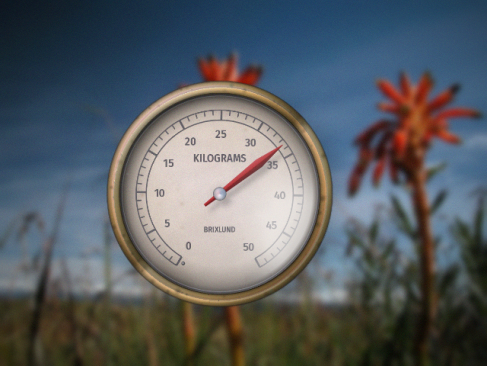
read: **33.5** kg
